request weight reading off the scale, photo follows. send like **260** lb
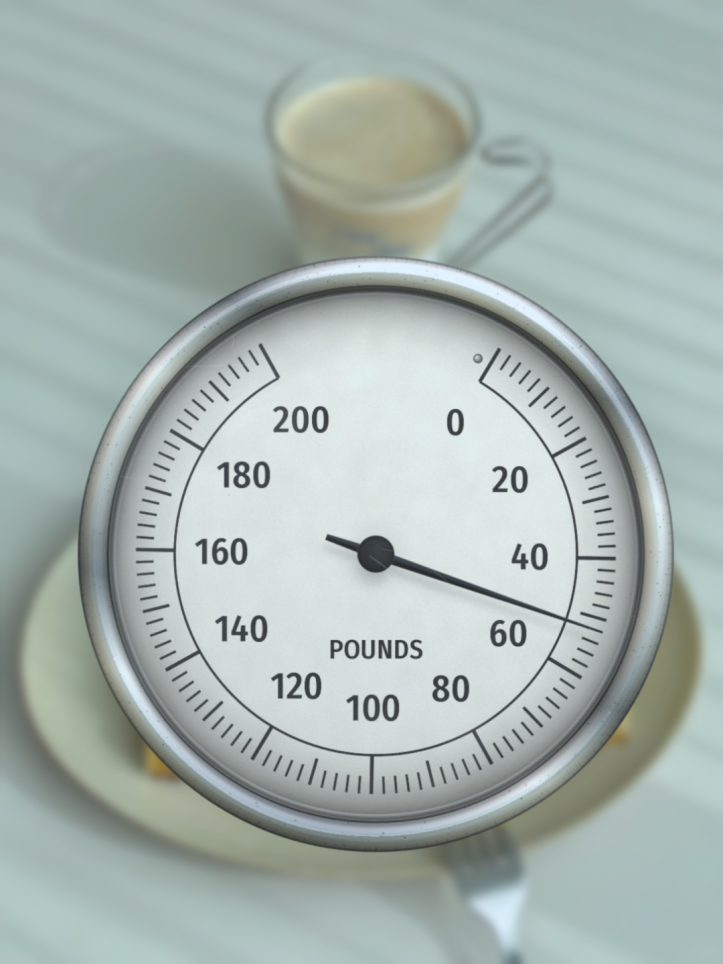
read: **52** lb
